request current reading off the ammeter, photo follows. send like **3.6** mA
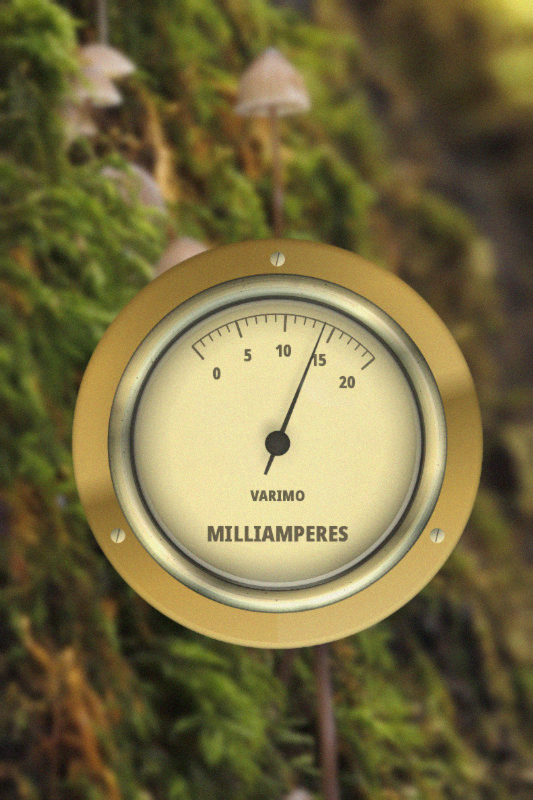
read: **14** mA
